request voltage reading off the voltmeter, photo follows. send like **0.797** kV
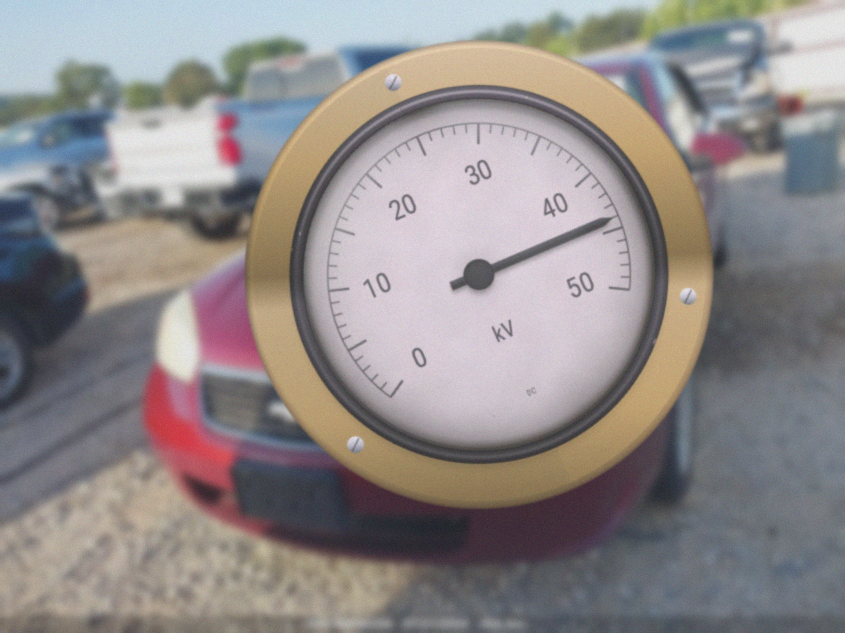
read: **44** kV
